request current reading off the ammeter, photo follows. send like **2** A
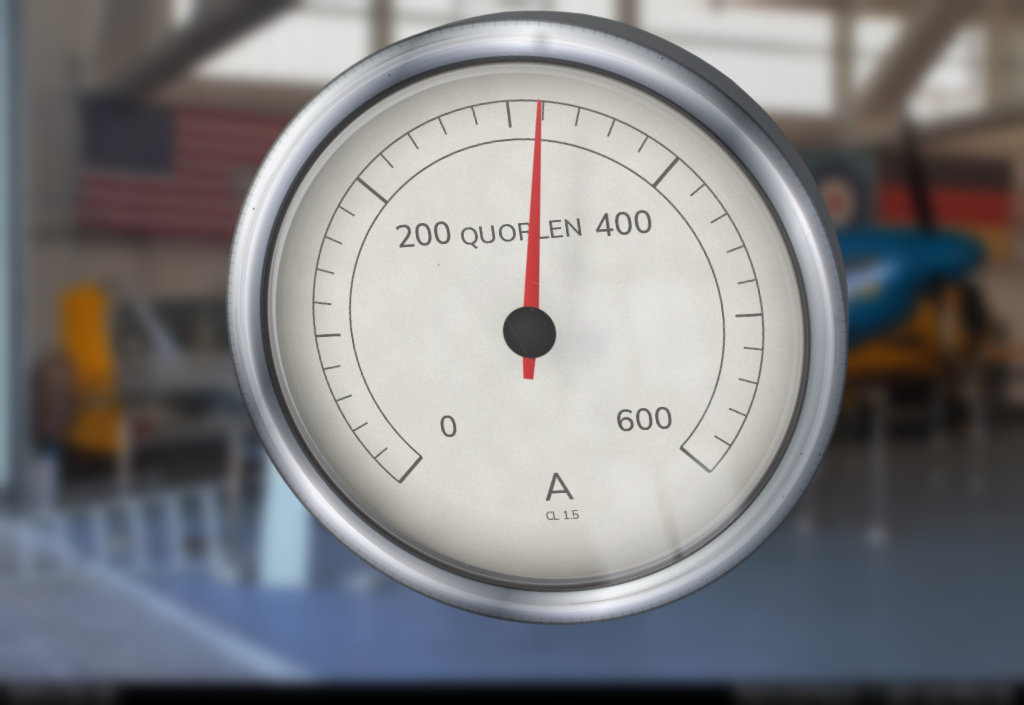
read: **320** A
